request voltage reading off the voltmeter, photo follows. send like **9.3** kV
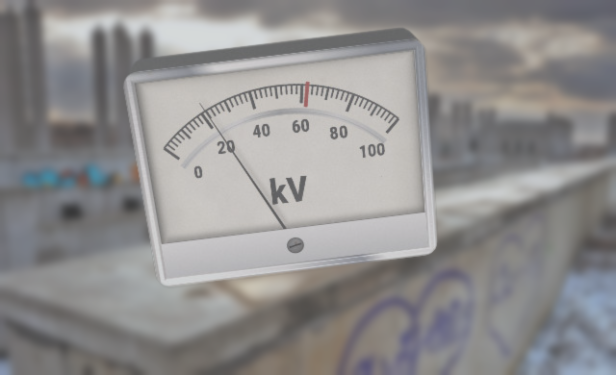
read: **22** kV
